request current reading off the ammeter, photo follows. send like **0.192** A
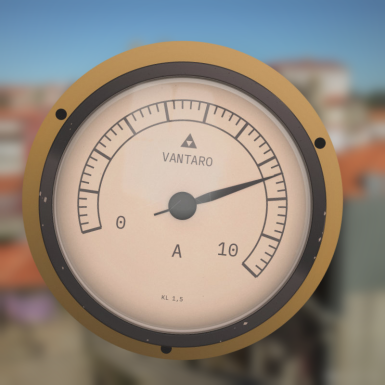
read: **7.4** A
